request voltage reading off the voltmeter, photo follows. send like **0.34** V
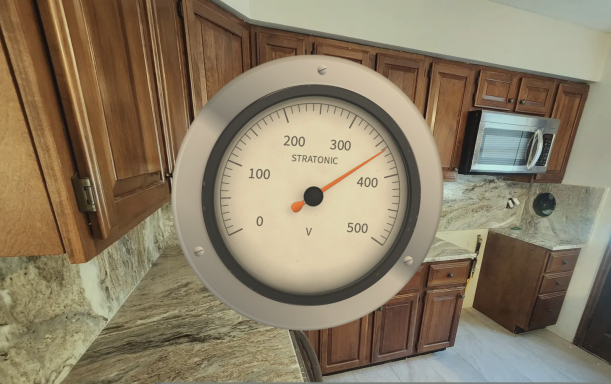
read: **360** V
